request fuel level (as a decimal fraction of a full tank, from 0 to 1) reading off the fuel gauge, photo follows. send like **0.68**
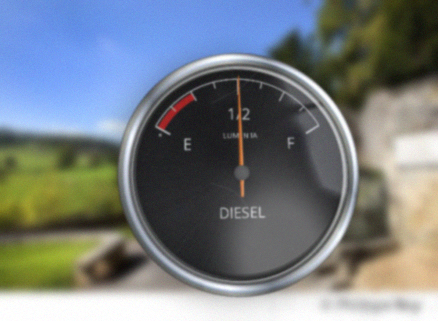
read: **0.5**
